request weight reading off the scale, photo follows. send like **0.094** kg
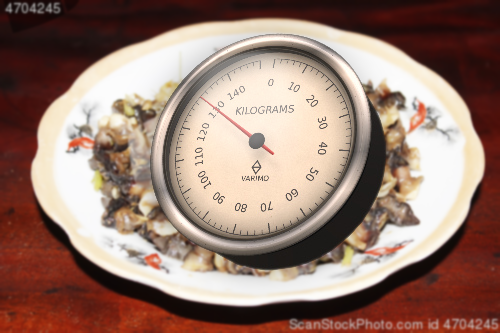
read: **130** kg
